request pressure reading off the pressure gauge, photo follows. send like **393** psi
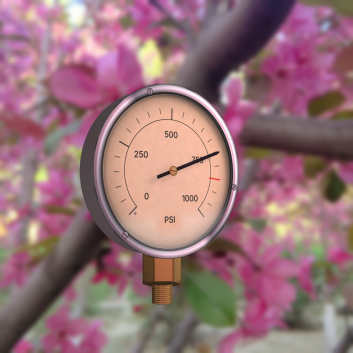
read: **750** psi
